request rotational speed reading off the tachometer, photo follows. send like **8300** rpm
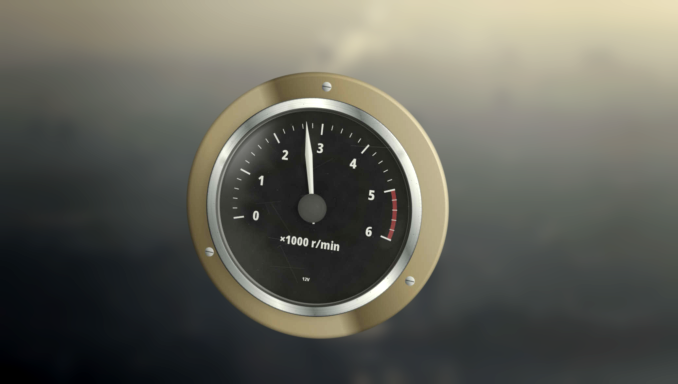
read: **2700** rpm
